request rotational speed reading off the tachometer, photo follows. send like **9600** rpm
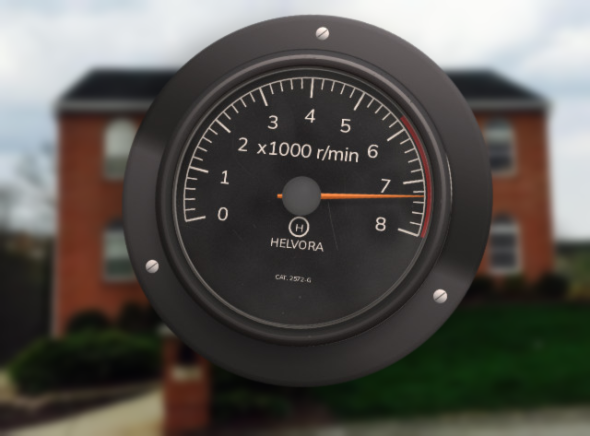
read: **7300** rpm
